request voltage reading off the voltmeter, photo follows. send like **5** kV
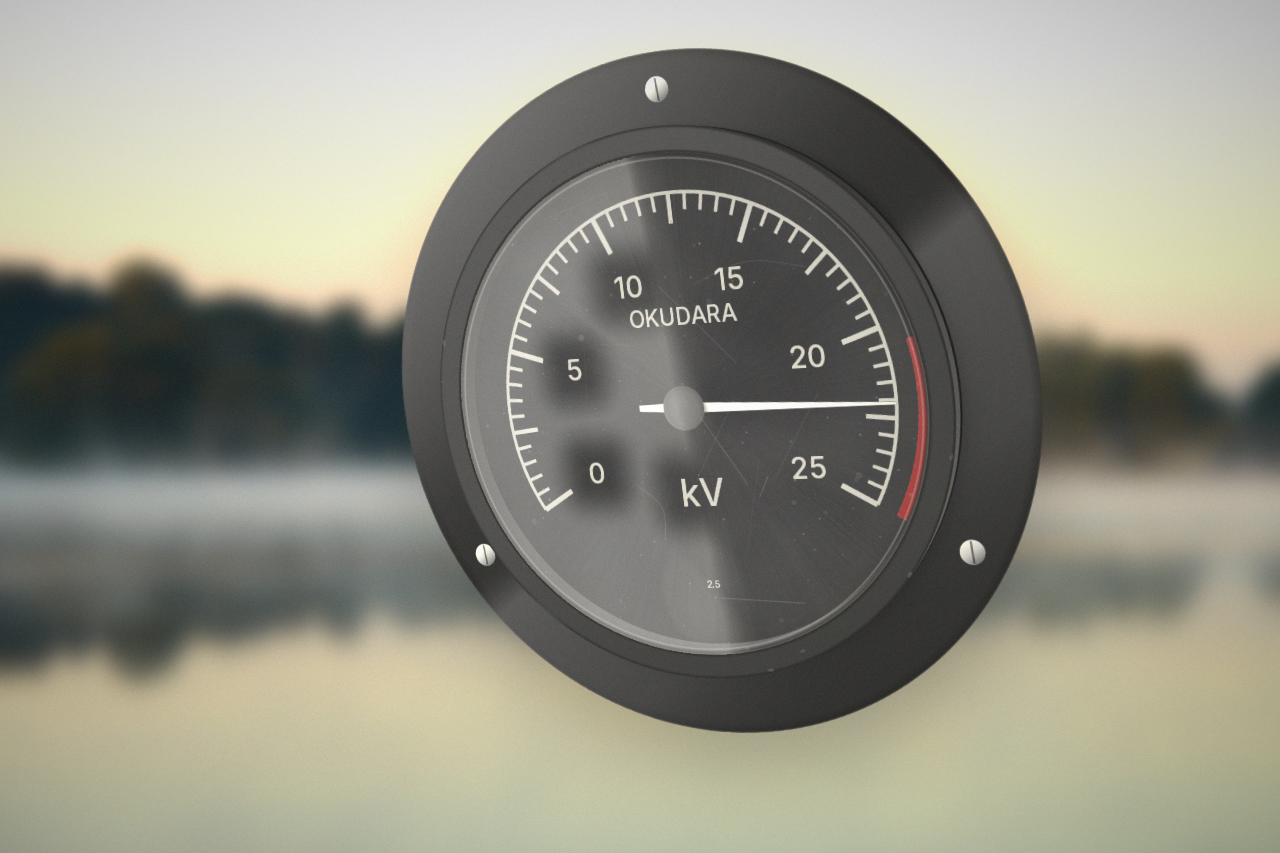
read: **22** kV
